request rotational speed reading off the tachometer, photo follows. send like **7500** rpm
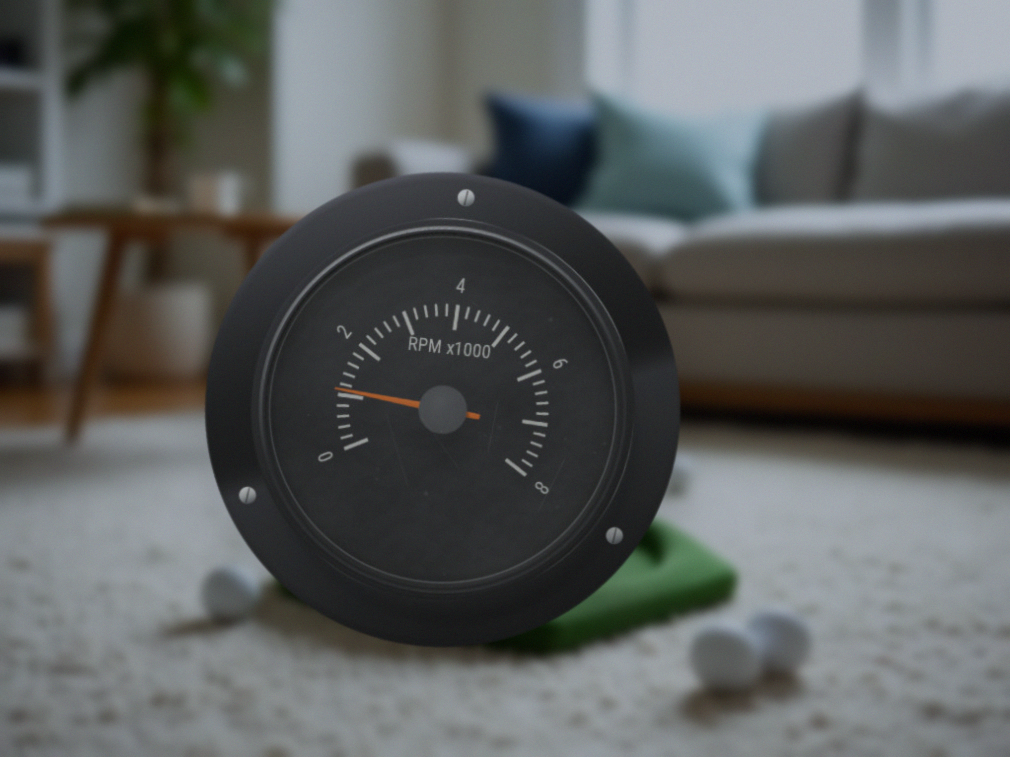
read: **1100** rpm
